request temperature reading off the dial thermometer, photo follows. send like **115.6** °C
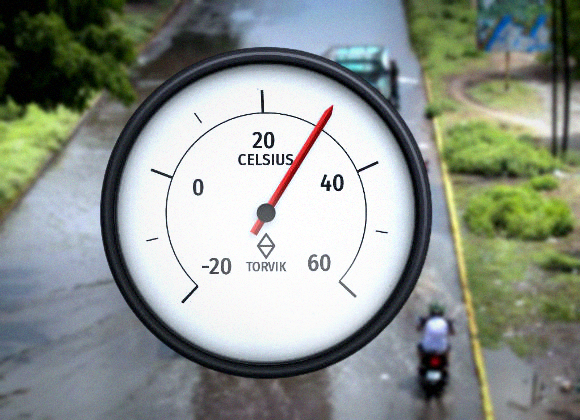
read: **30** °C
